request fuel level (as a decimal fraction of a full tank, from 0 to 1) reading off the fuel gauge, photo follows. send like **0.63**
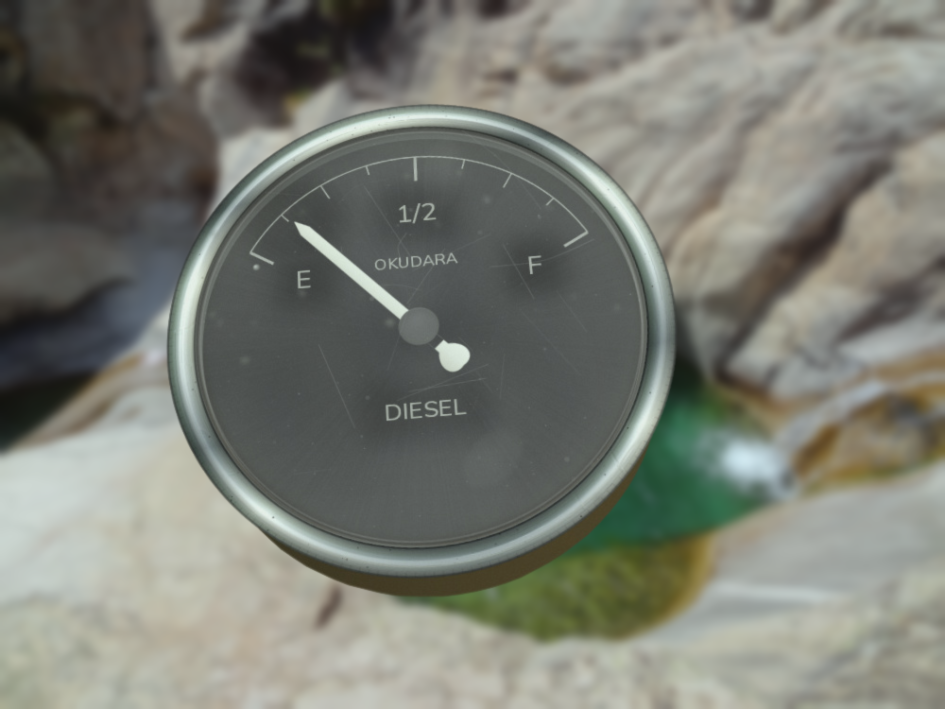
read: **0.125**
